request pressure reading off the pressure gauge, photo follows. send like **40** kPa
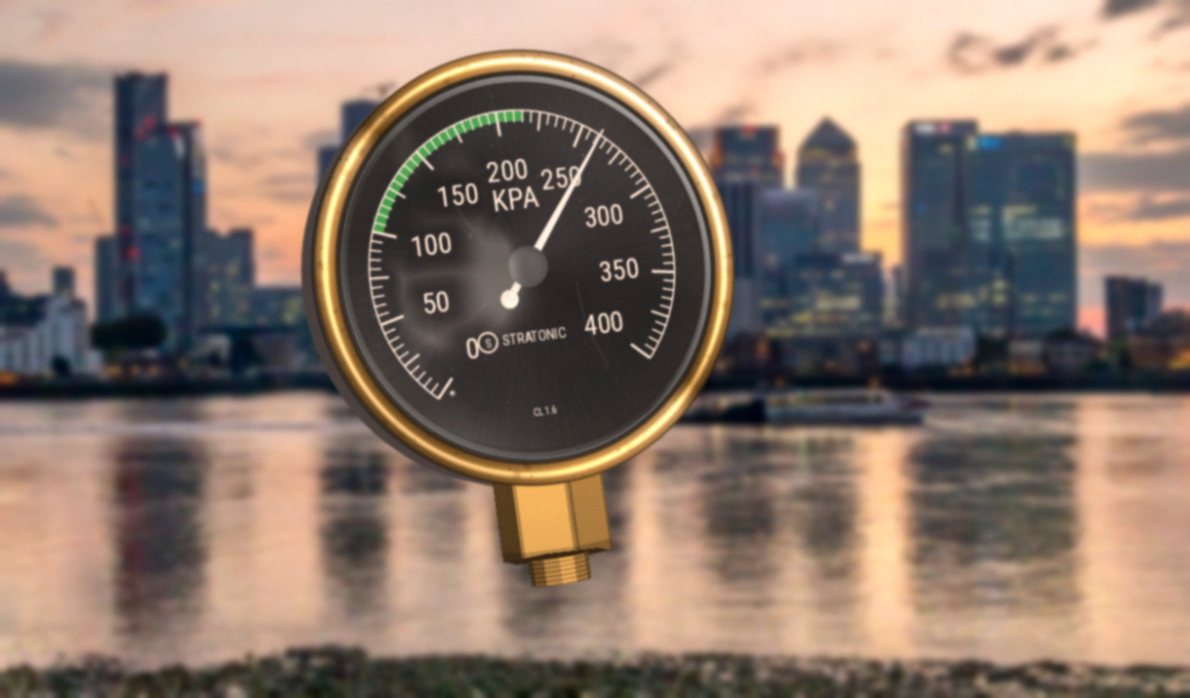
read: **260** kPa
